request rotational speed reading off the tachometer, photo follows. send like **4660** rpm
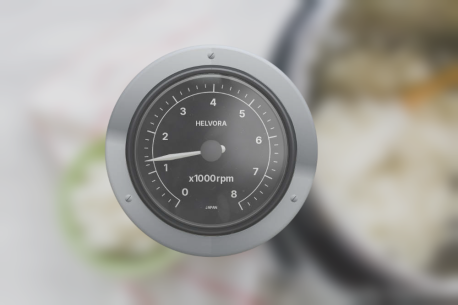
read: **1300** rpm
